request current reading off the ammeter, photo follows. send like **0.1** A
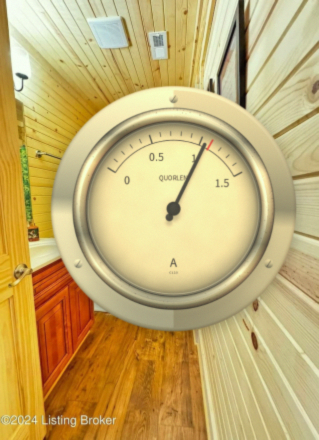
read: **1.05** A
